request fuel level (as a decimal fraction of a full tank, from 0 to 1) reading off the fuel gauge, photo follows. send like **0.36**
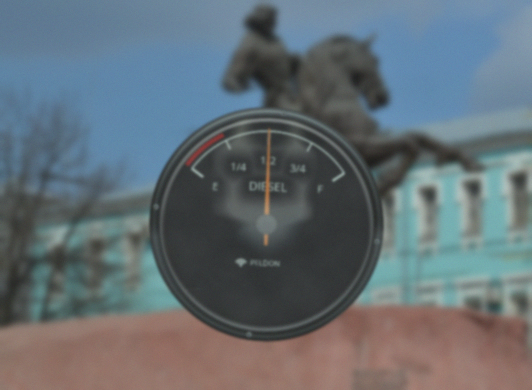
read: **0.5**
